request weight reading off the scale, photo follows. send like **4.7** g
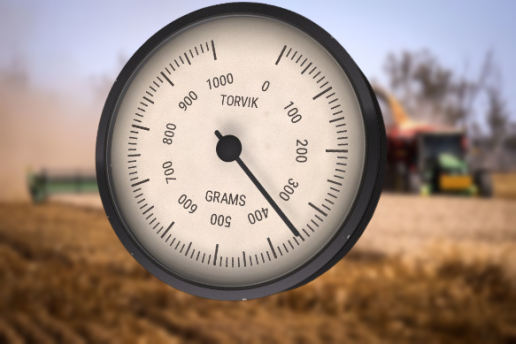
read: **350** g
